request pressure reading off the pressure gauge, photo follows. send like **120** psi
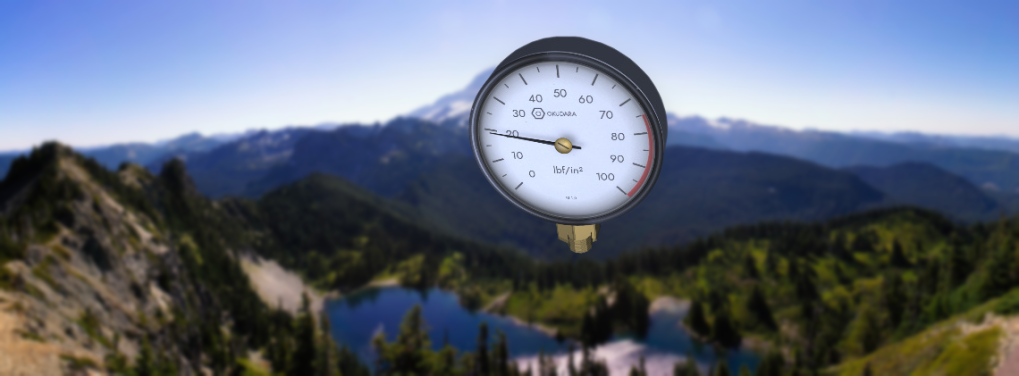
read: **20** psi
